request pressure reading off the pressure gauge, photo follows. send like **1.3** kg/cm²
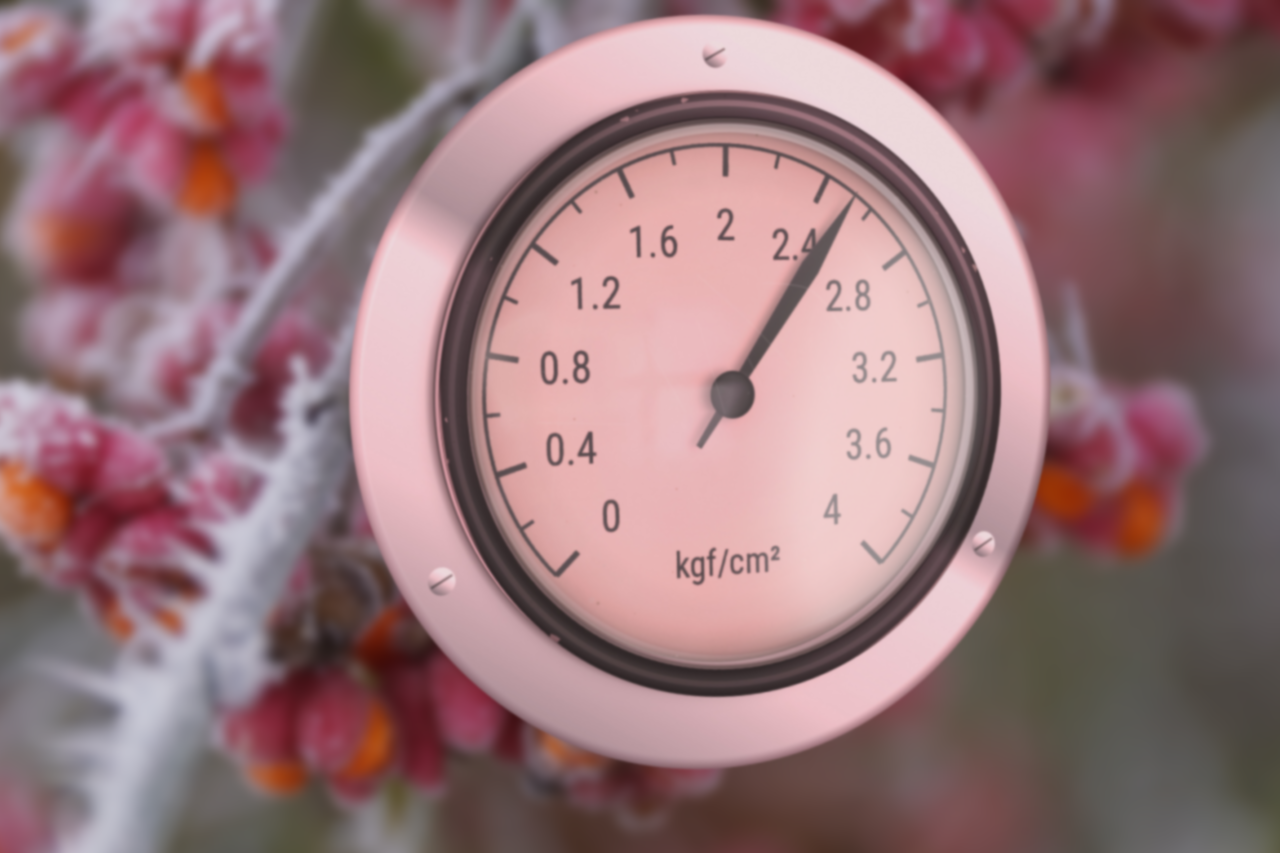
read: **2.5** kg/cm²
